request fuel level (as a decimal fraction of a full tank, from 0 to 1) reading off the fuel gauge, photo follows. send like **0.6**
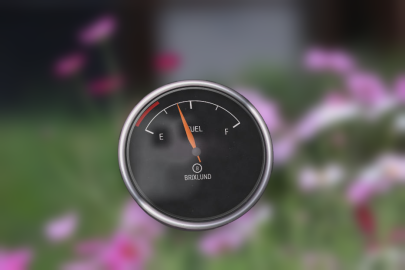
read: **0.375**
